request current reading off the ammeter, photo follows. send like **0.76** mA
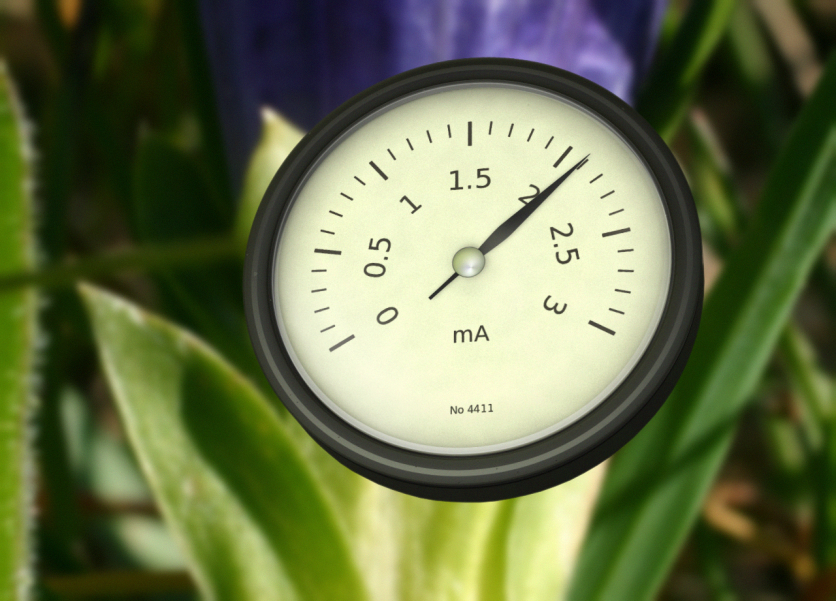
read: **2.1** mA
